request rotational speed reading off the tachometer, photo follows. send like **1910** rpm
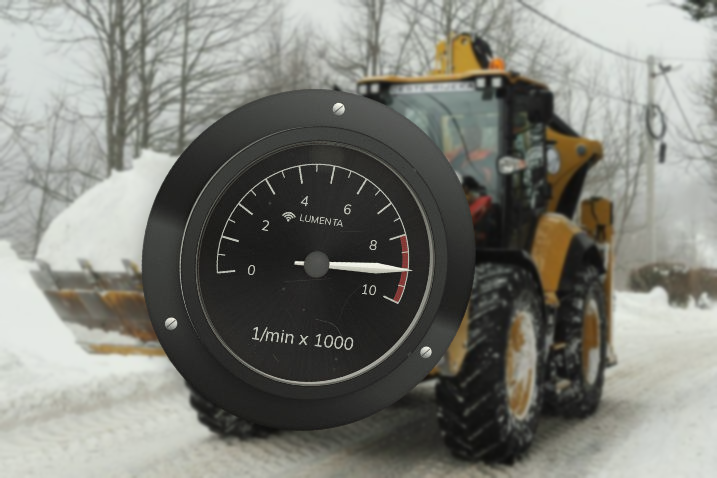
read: **9000** rpm
